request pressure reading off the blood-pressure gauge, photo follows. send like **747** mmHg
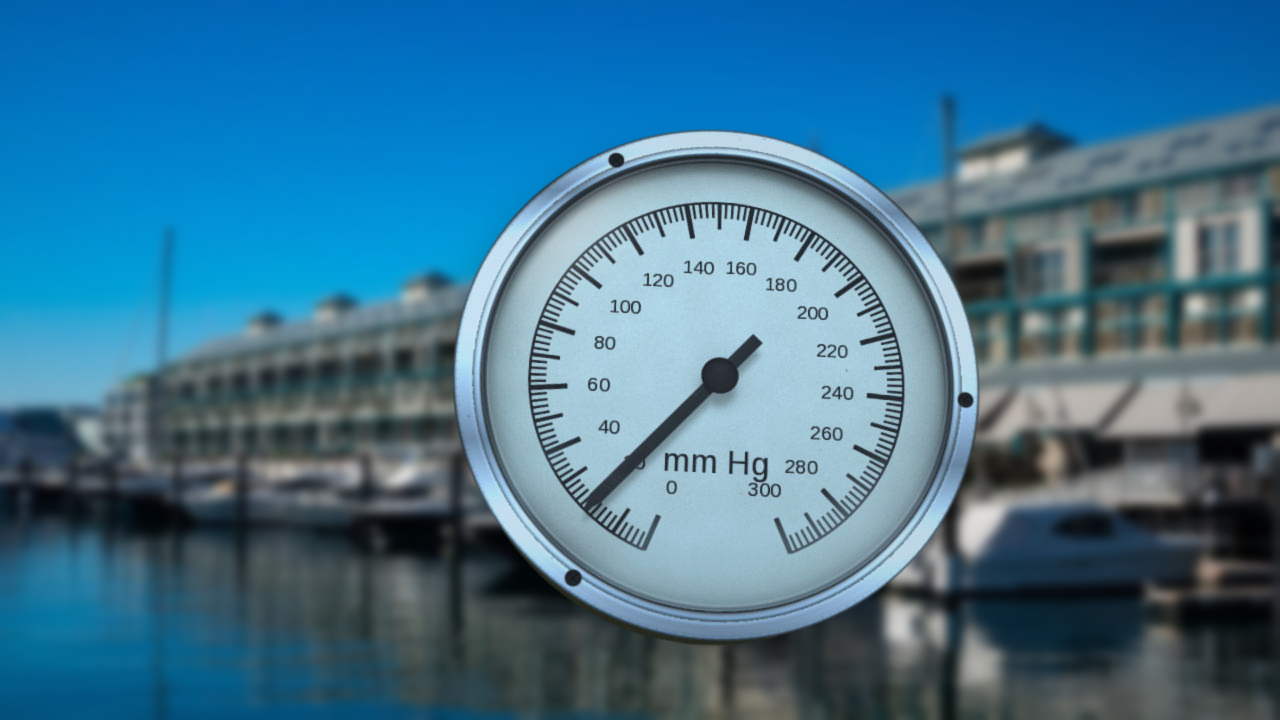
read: **20** mmHg
